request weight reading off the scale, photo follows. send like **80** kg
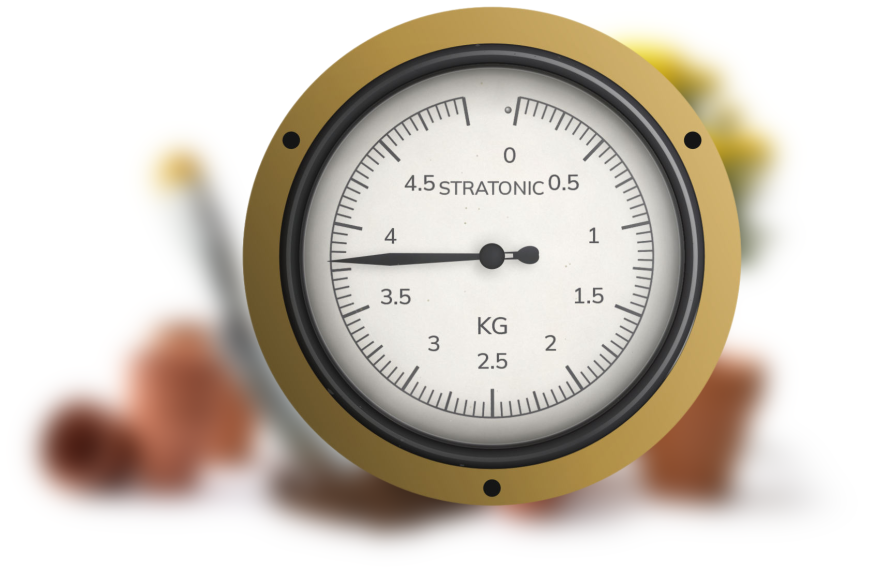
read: **3.8** kg
